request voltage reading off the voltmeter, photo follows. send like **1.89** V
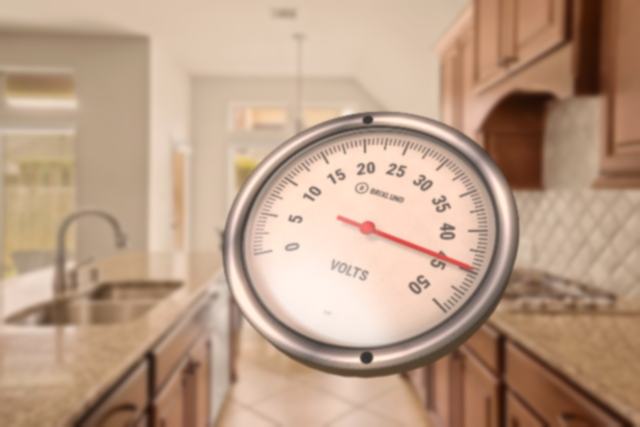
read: **45** V
